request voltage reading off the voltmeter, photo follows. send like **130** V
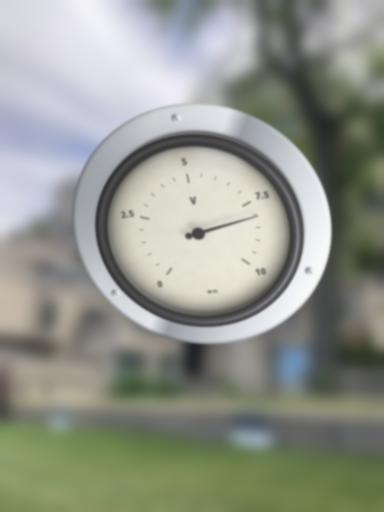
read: **8** V
